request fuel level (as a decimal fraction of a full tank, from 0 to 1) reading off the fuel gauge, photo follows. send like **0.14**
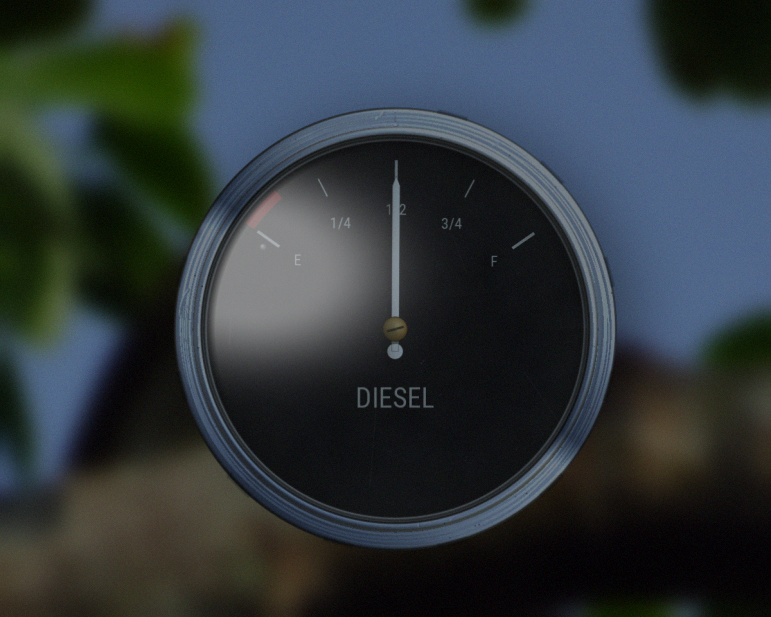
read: **0.5**
